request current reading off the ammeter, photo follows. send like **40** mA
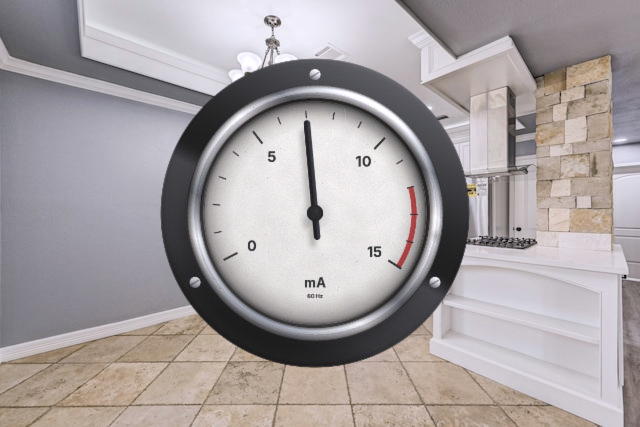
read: **7** mA
